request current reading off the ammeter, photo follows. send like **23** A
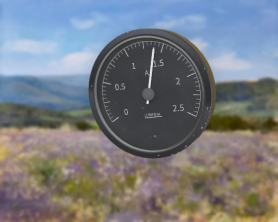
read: **1.4** A
